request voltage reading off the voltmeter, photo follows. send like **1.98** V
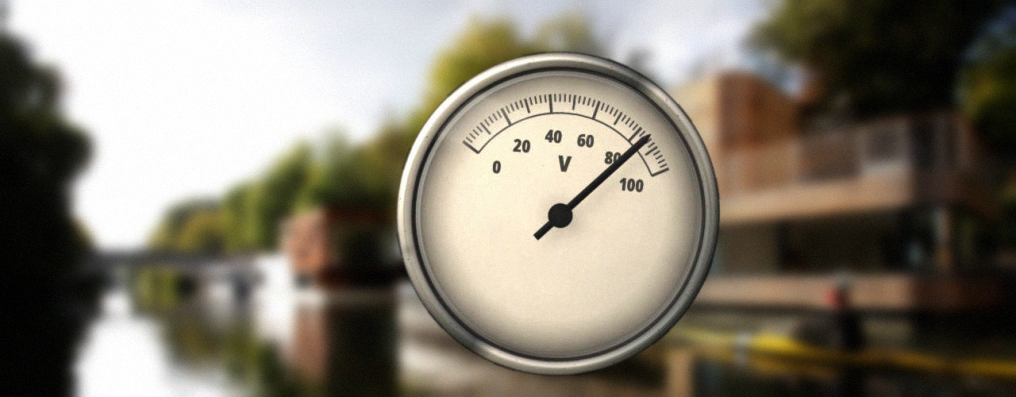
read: **84** V
